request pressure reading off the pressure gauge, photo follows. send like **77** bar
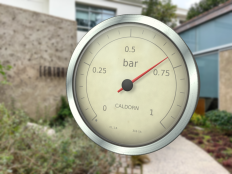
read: **0.7** bar
